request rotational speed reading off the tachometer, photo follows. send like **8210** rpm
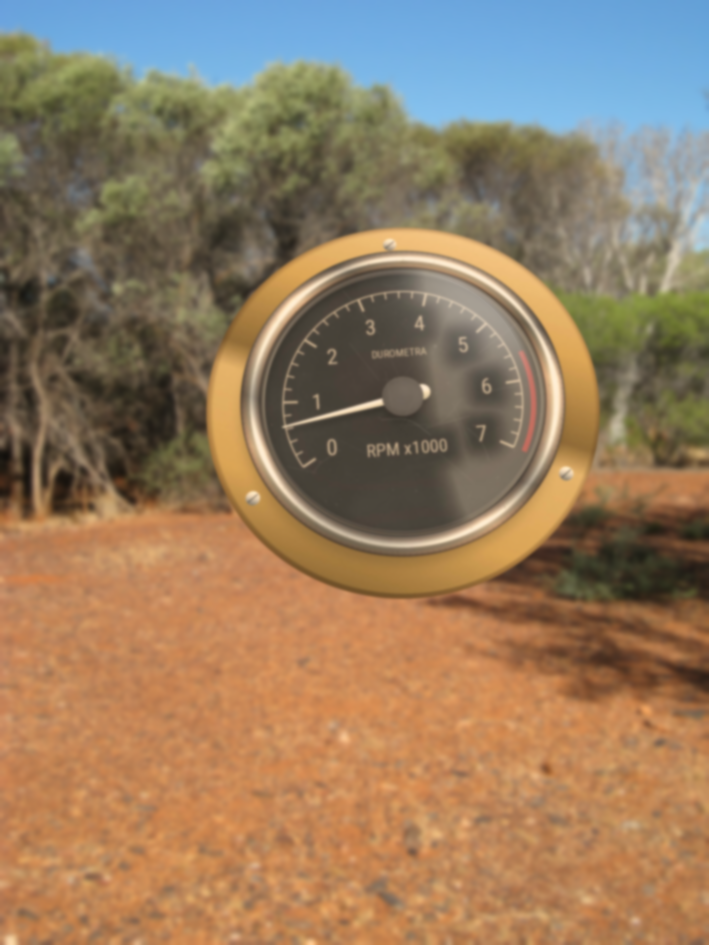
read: **600** rpm
